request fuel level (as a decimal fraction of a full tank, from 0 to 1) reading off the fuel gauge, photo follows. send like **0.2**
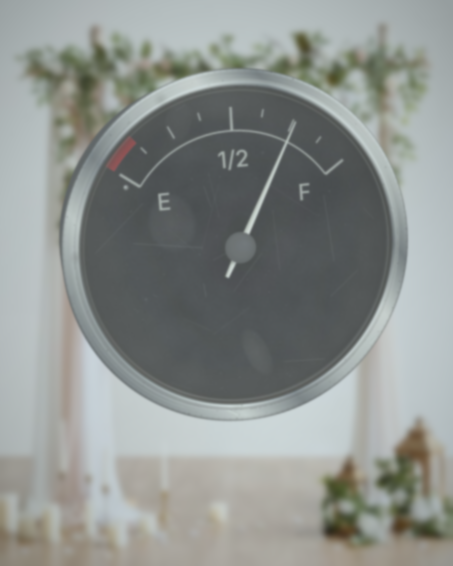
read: **0.75**
